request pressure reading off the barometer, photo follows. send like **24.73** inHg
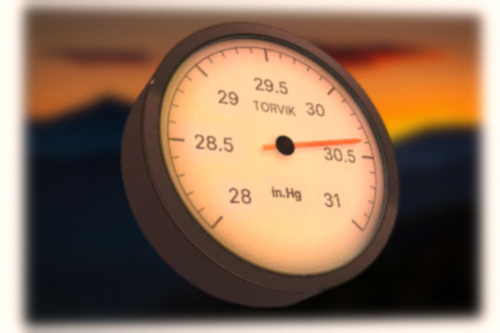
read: **30.4** inHg
